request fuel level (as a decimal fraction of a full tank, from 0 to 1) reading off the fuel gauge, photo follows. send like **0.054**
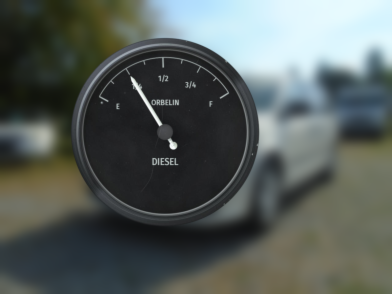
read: **0.25**
